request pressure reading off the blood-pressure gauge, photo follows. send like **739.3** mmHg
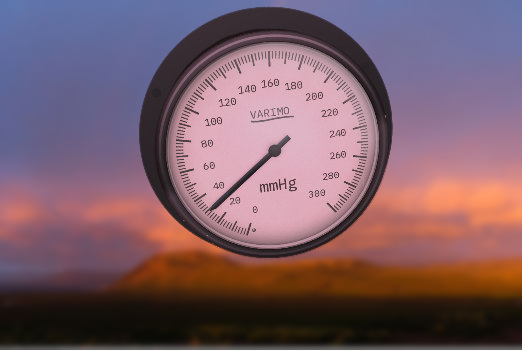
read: **30** mmHg
